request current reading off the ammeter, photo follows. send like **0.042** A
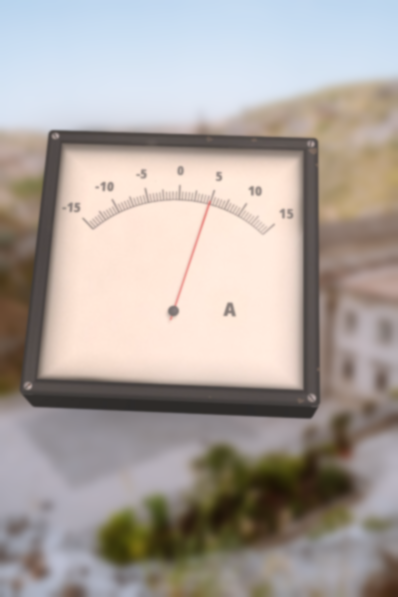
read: **5** A
